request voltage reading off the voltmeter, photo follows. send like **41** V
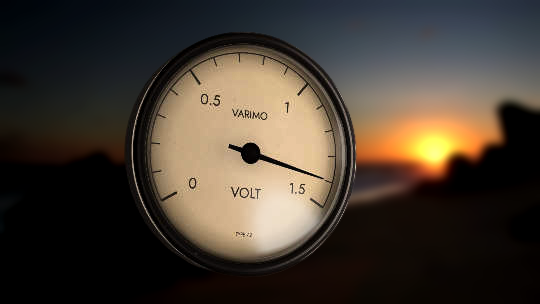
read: **1.4** V
